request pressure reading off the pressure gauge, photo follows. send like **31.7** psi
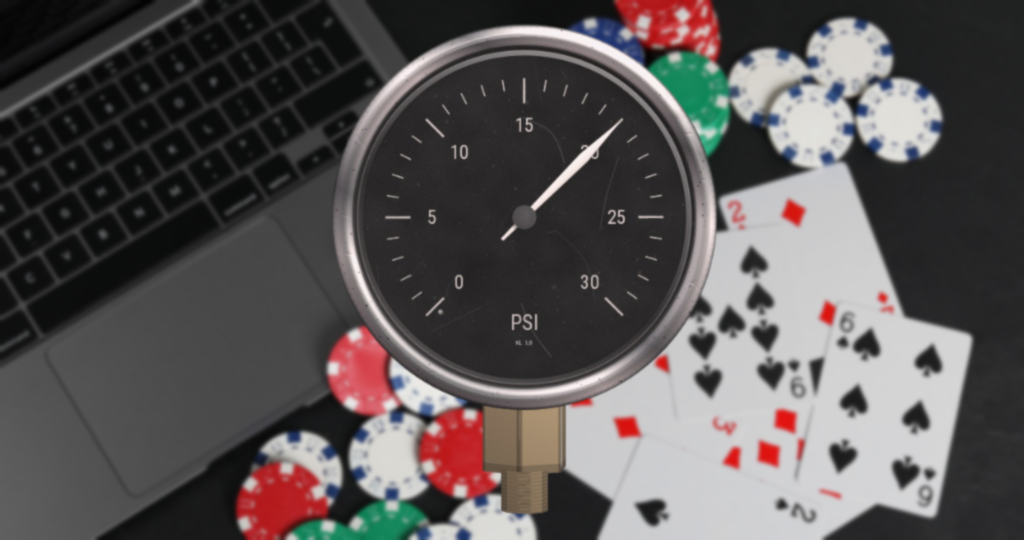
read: **20** psi
